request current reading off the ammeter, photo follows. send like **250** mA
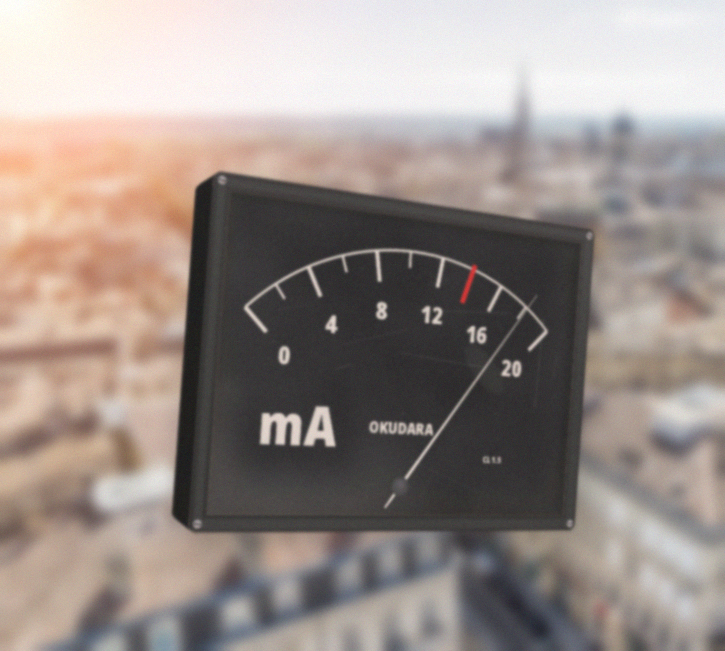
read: **18** mA
